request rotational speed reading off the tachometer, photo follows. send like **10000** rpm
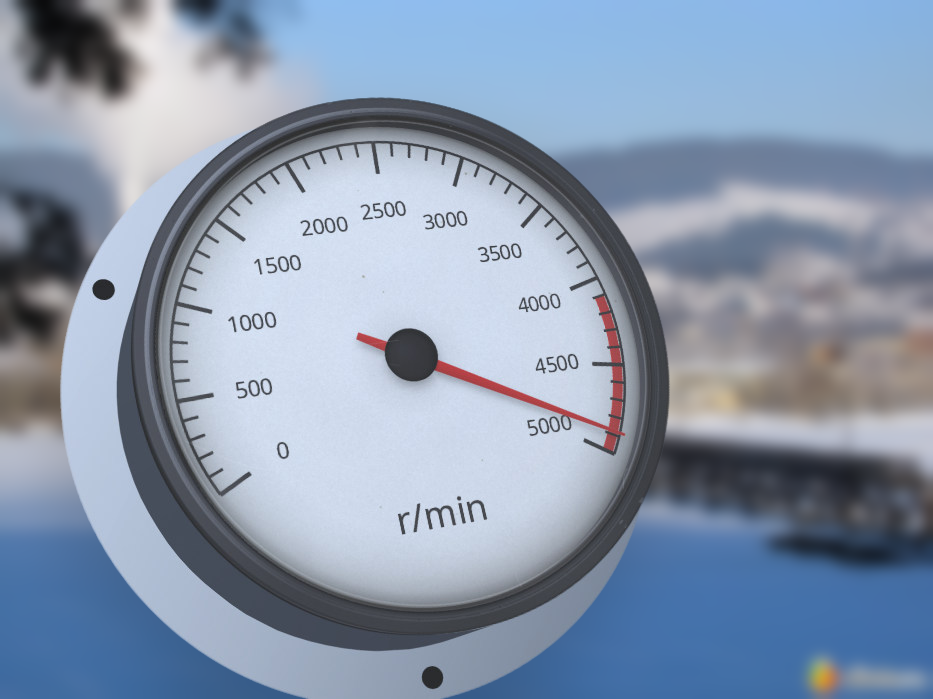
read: **4900** rpm
